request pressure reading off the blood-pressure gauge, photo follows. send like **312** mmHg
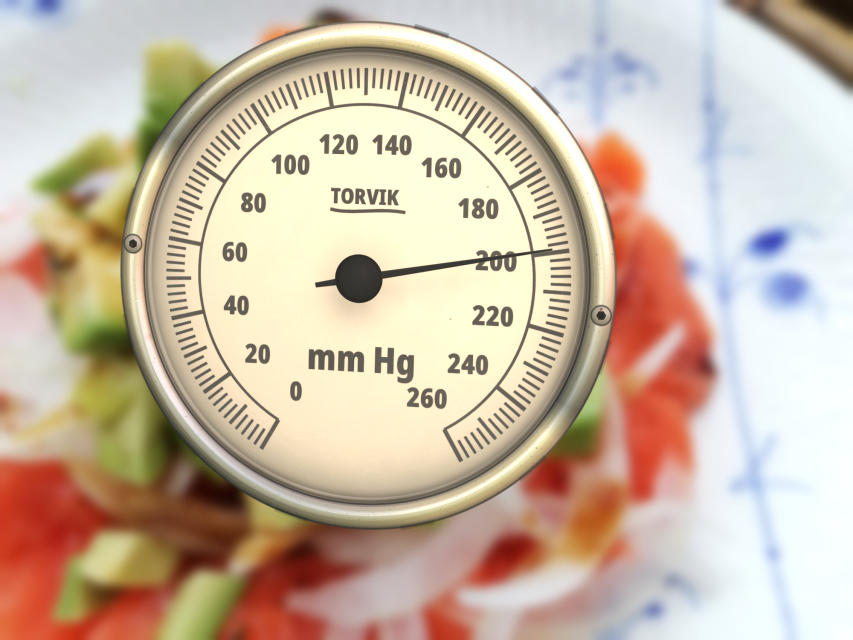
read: **199** mmHg
